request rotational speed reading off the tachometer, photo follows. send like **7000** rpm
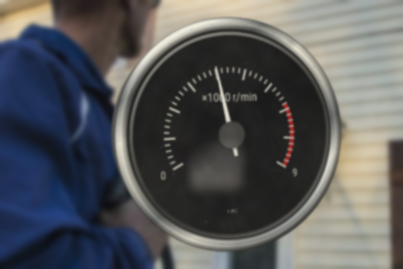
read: **4000** rpm
